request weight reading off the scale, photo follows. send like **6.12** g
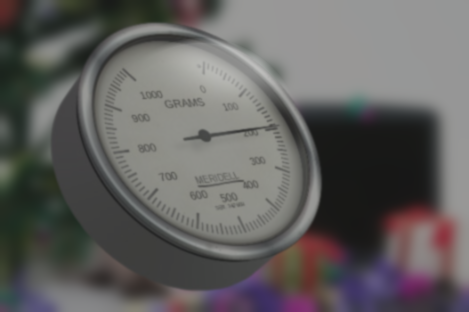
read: **200** g
